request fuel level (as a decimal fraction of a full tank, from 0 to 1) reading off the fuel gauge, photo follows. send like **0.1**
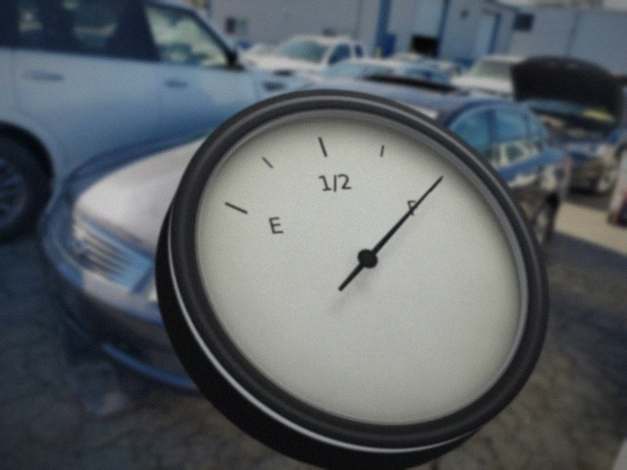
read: **1**
